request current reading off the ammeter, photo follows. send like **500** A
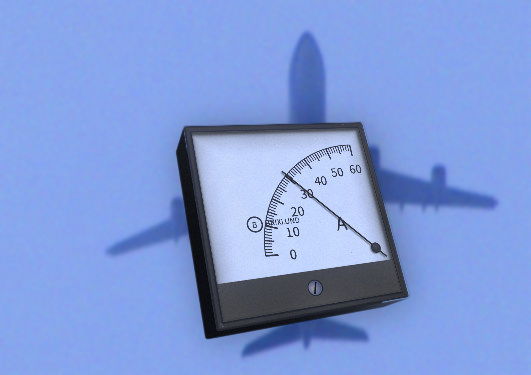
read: **30** A
